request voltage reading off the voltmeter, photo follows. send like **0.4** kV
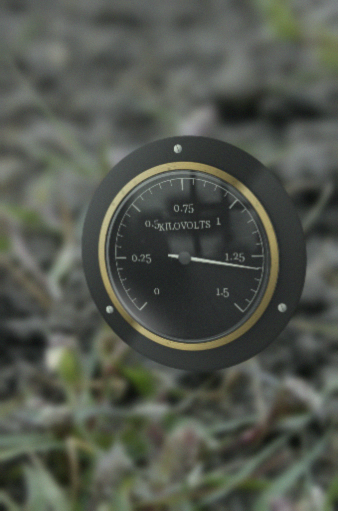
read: **1.3** kV
